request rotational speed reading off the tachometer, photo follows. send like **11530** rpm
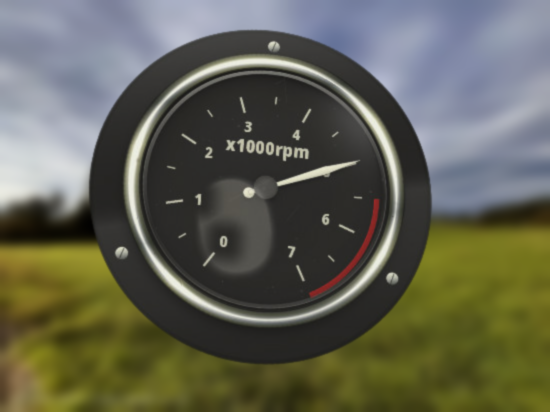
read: **5000** rpm
